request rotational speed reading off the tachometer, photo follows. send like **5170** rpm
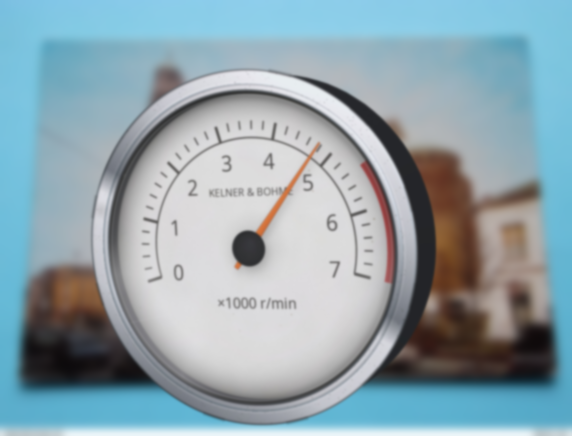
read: **4800** rpm
